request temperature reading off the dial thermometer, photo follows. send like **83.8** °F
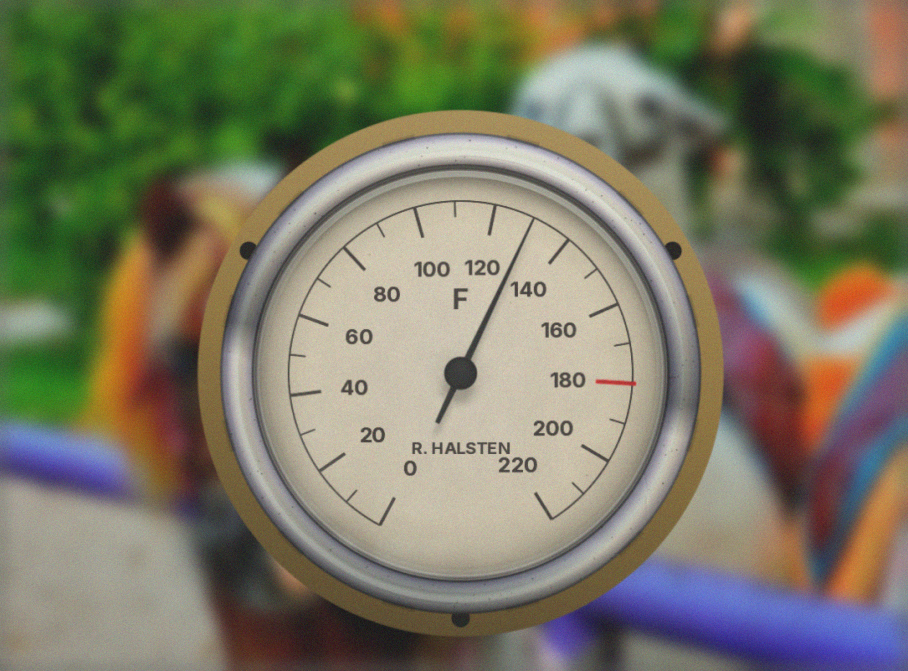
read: **130** °F
